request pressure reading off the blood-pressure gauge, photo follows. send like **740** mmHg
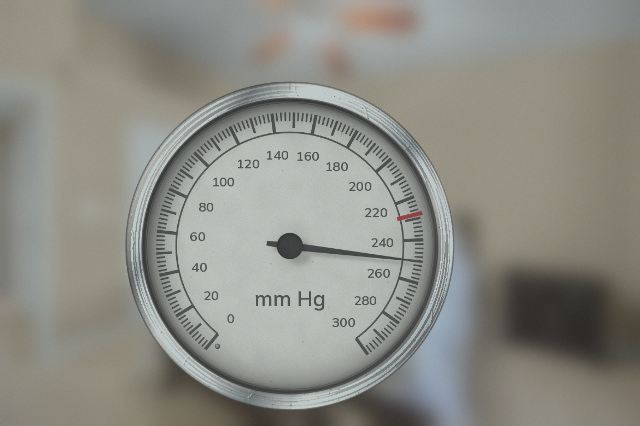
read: **250** mmHg
